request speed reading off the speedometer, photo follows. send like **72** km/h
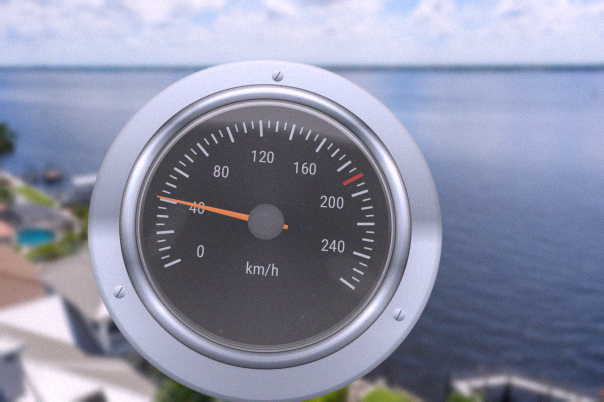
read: **40** km/h
